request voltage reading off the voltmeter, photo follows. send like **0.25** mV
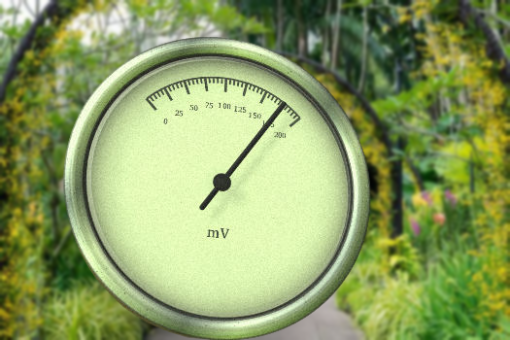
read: **175** mV
